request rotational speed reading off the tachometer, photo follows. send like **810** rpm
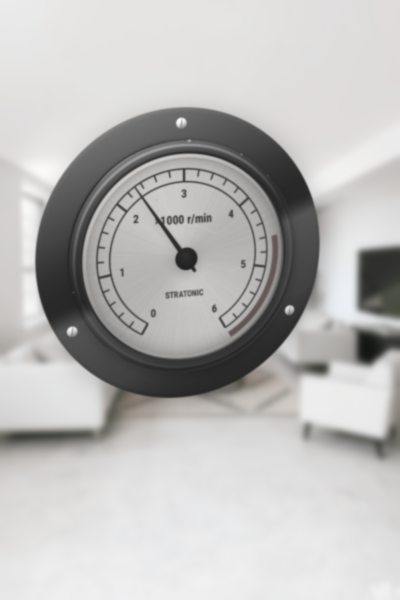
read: **2300** rpm
